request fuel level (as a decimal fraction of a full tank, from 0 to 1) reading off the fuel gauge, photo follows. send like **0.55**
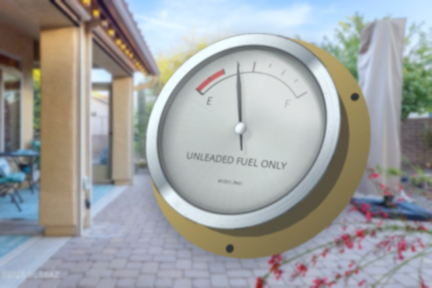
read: **0.375**
